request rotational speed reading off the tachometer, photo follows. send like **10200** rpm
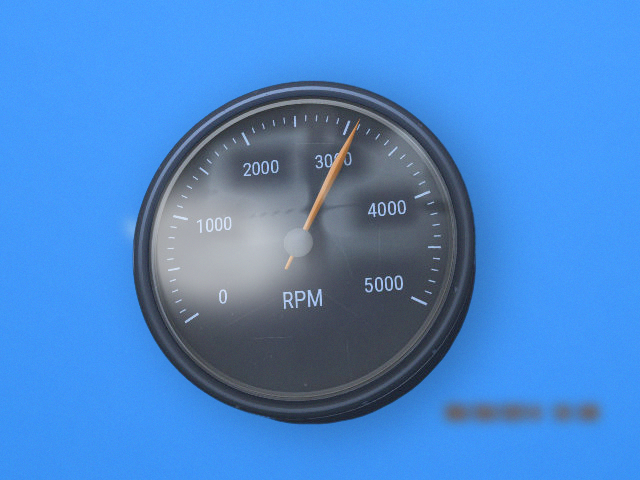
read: **3100** rpm
